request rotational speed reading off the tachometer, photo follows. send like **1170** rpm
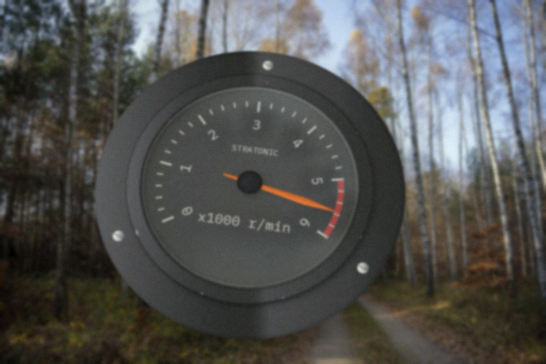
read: **5600** rpm
